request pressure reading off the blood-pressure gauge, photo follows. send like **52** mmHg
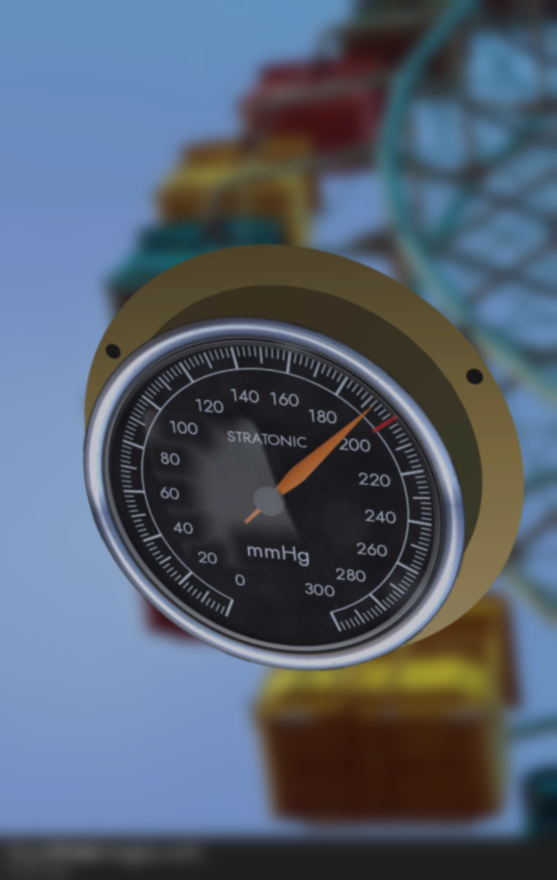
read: **192** mmHg
